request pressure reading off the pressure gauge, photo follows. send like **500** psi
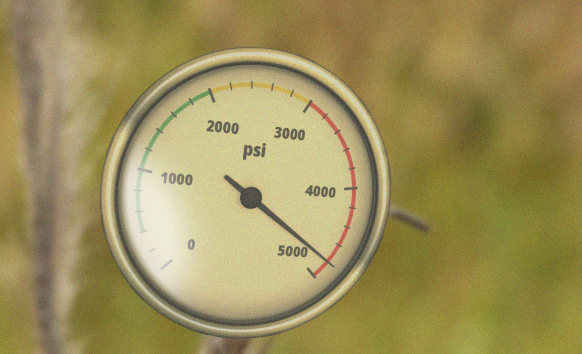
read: **4800** psi
